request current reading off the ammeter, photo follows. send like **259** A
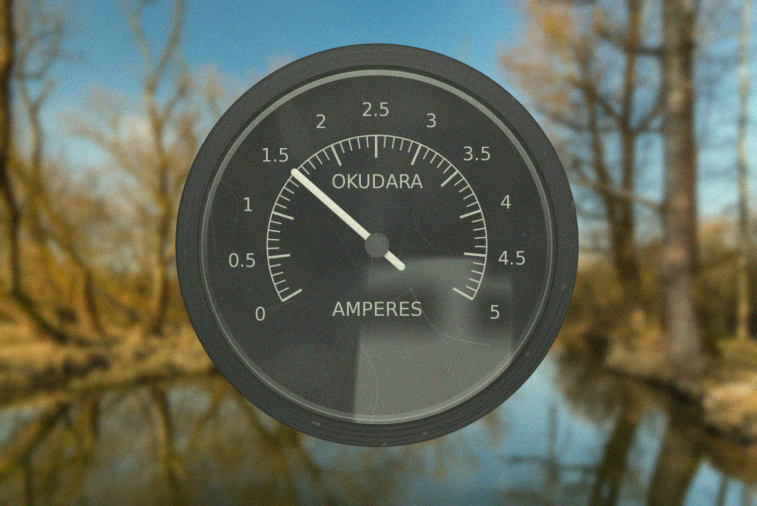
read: **1.5** A
